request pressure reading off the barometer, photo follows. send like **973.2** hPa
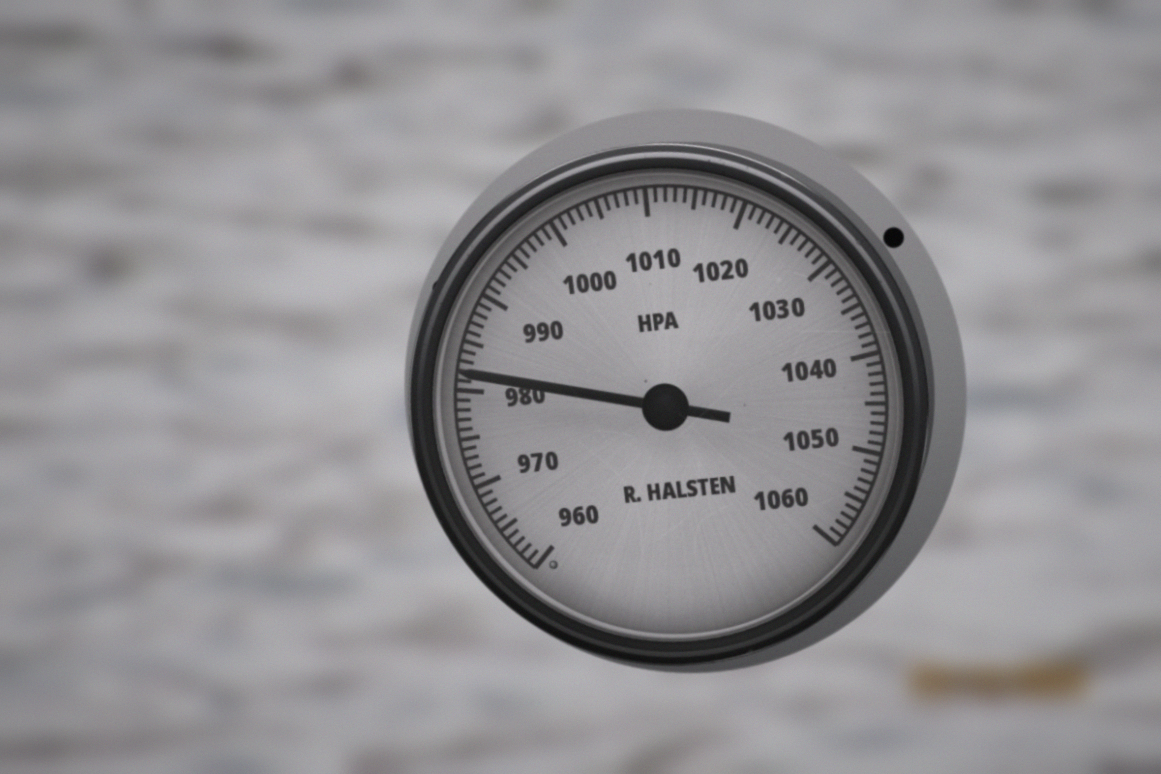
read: **982** hPa
